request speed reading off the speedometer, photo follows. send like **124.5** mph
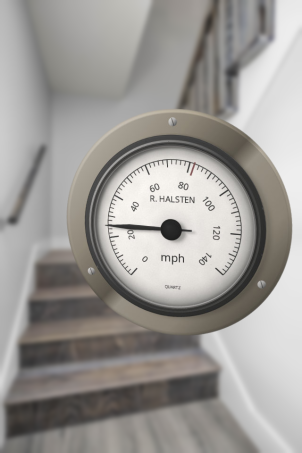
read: **26** mph
